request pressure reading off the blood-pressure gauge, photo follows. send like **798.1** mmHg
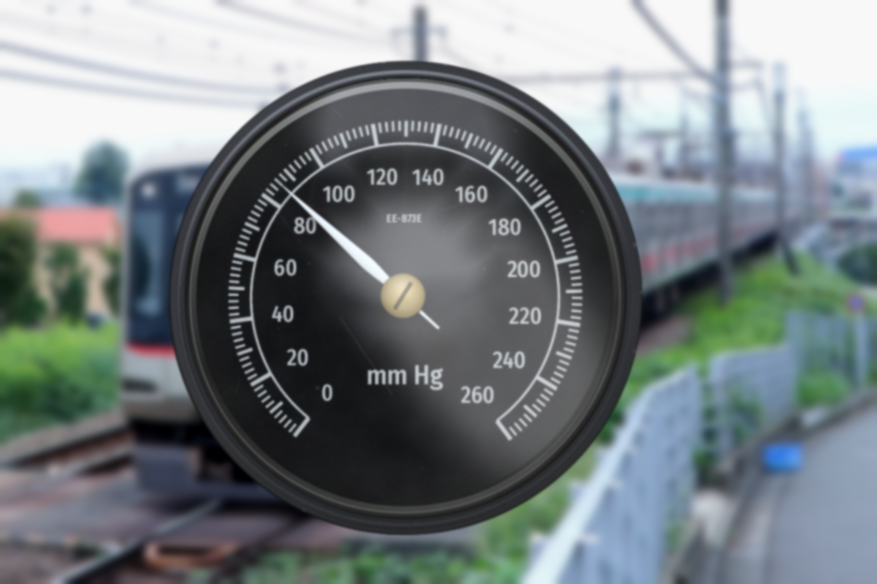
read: **86** mmHg
